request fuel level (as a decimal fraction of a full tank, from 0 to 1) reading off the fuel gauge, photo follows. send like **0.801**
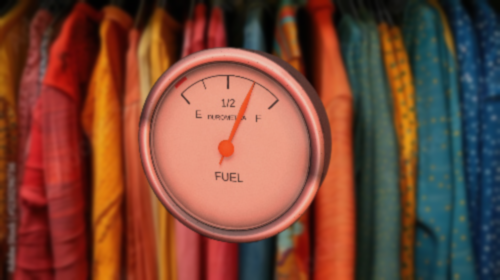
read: **0.75**
